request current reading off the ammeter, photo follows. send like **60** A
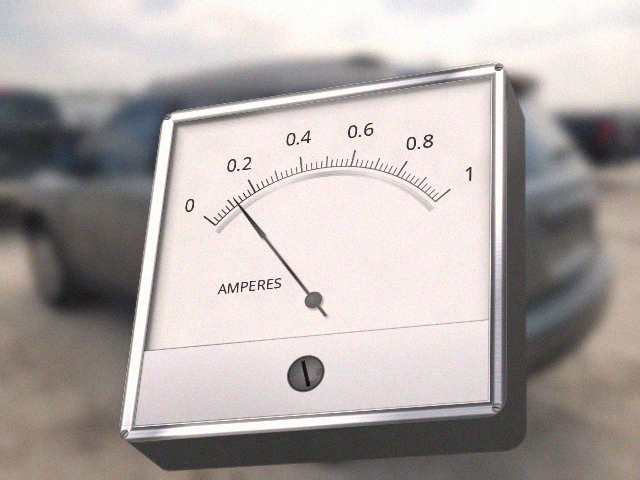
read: **0.12** A
